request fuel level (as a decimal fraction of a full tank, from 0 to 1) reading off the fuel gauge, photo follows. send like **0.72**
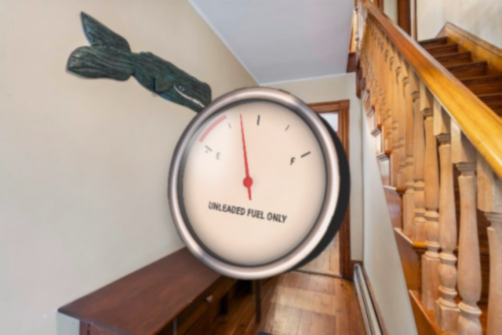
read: **0.375**
